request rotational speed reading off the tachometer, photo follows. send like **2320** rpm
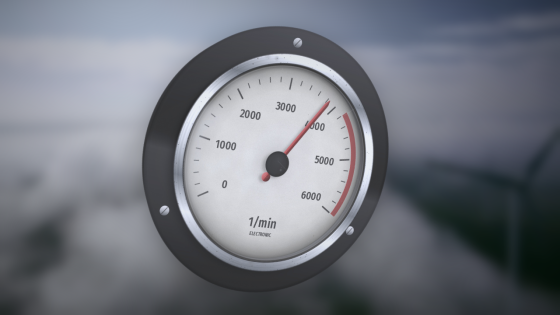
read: **3800** rpm
